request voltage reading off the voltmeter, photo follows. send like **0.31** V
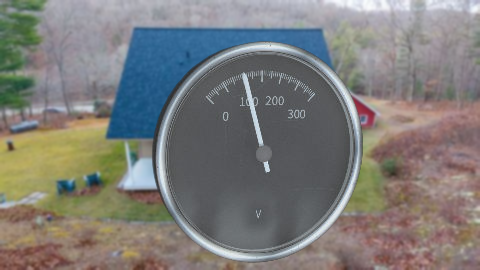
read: **100** V
